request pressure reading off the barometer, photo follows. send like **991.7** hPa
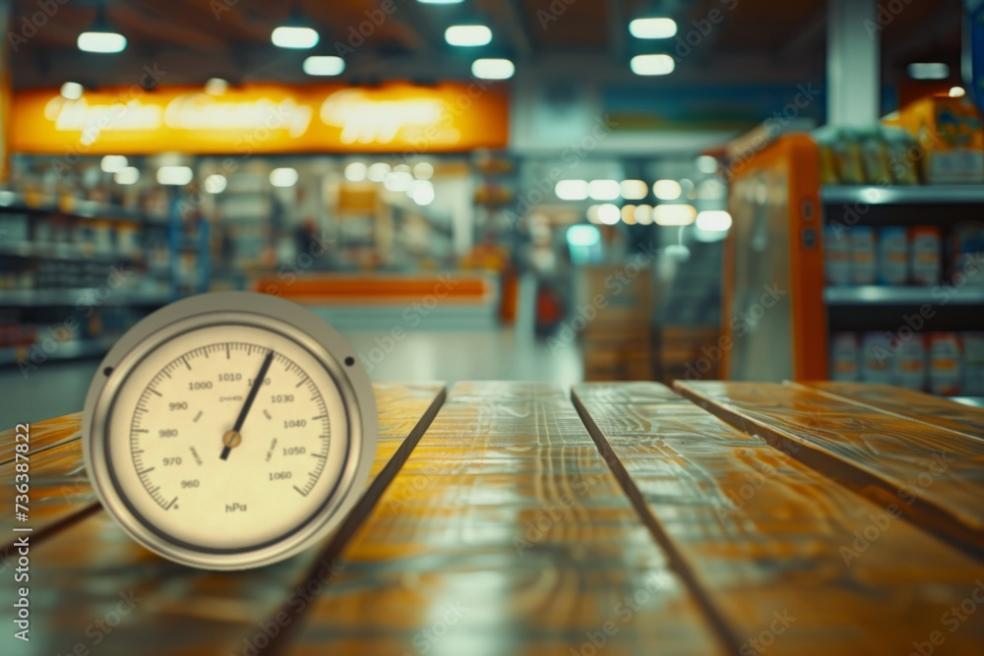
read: **1020** hPa
